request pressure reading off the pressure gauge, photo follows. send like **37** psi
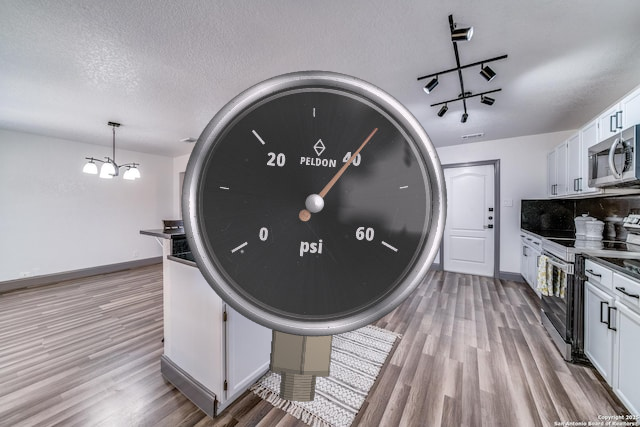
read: **40** psi
